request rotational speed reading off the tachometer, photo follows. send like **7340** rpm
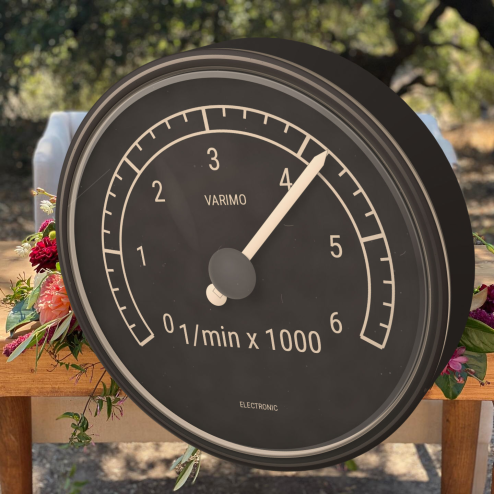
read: **4200** rpm
